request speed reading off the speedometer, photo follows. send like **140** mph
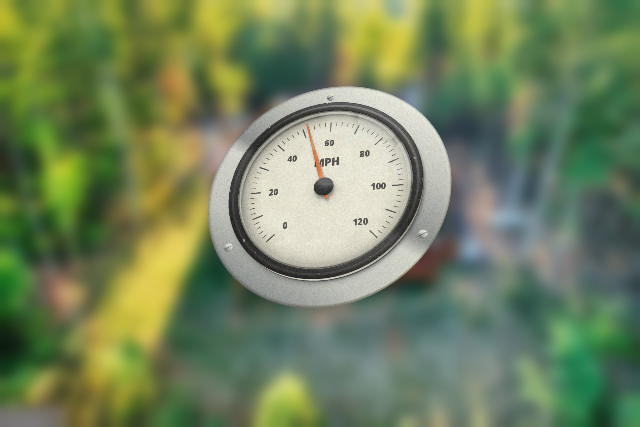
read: **52** mph
